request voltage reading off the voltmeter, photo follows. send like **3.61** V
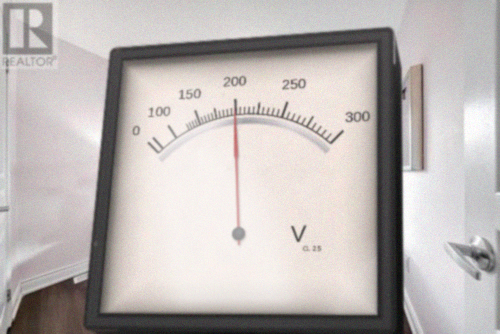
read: **200** V
